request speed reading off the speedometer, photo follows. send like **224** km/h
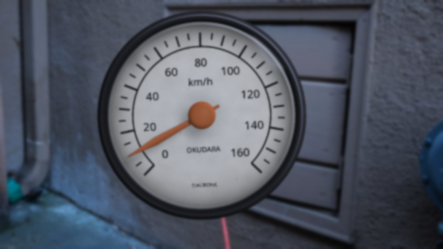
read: **10** km/h
